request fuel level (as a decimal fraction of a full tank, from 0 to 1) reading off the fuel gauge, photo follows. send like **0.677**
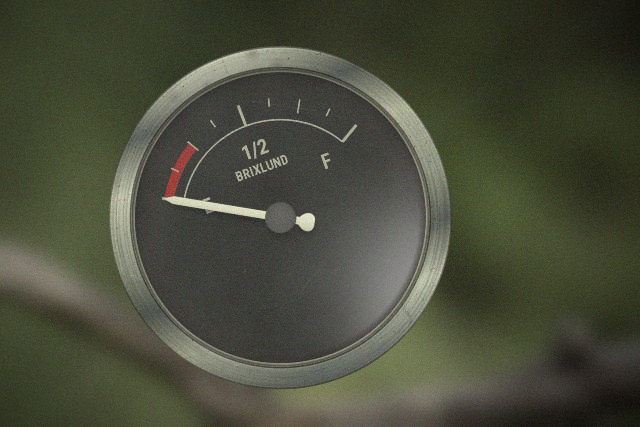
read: **0**
